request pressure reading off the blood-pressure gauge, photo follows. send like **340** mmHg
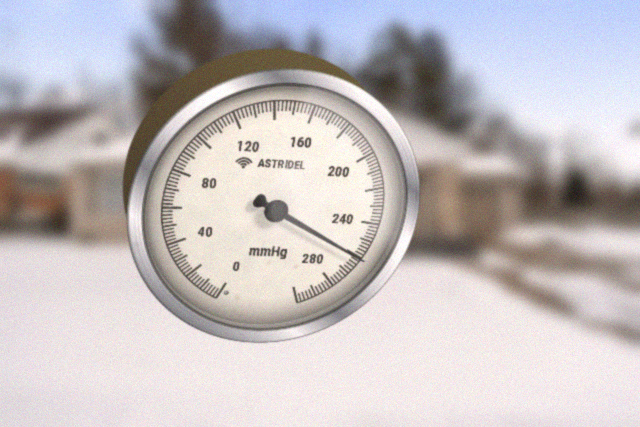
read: **260** mmHg
